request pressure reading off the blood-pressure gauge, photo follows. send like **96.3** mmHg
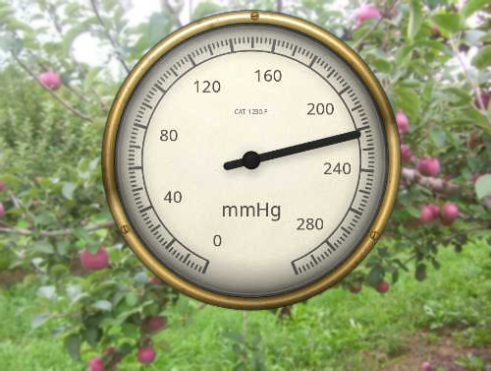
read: **222** mmHg
